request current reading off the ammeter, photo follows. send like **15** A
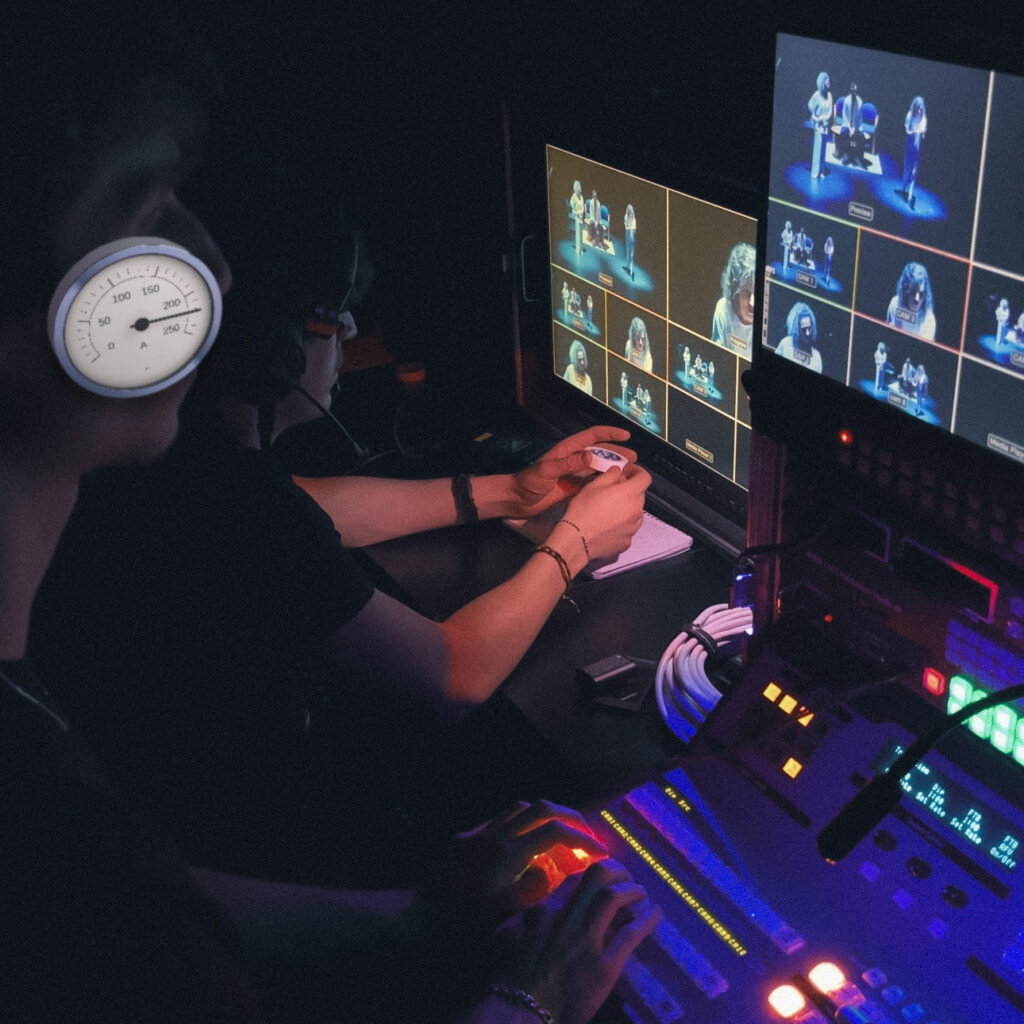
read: **220** A
